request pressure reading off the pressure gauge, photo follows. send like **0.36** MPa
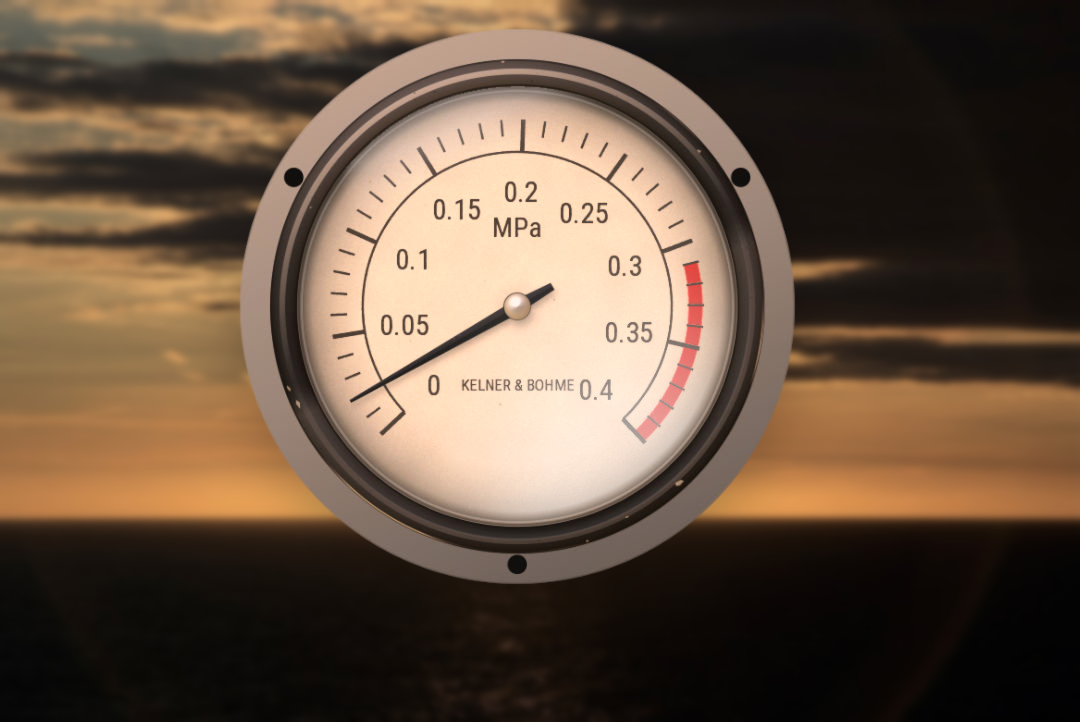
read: **0.02** MPa
